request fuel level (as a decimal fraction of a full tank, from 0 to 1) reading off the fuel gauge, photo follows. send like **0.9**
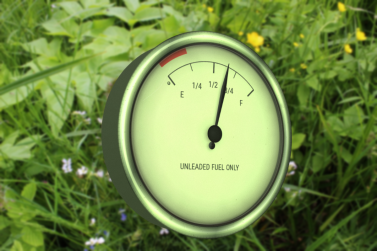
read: **0.625**
